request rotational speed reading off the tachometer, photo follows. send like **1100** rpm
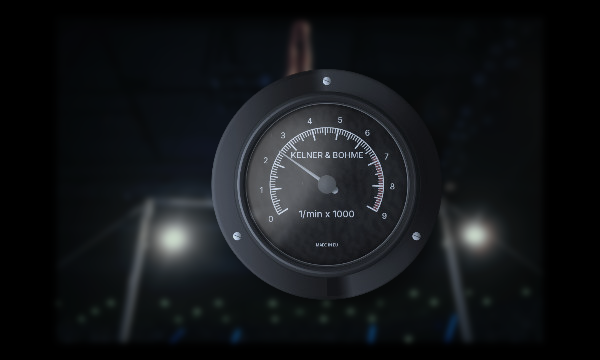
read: **2500** rpm
